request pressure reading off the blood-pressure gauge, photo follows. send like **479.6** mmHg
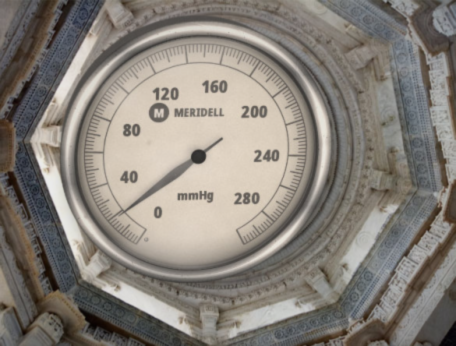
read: **20** mmHg
